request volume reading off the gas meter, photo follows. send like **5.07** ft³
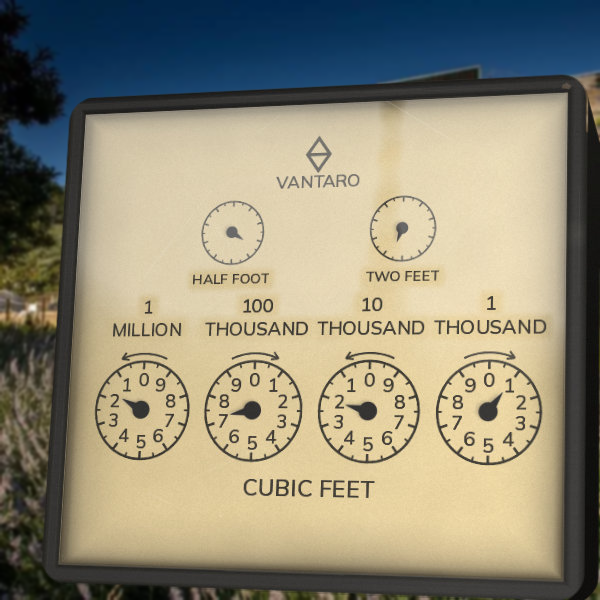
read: **172100** ft³
